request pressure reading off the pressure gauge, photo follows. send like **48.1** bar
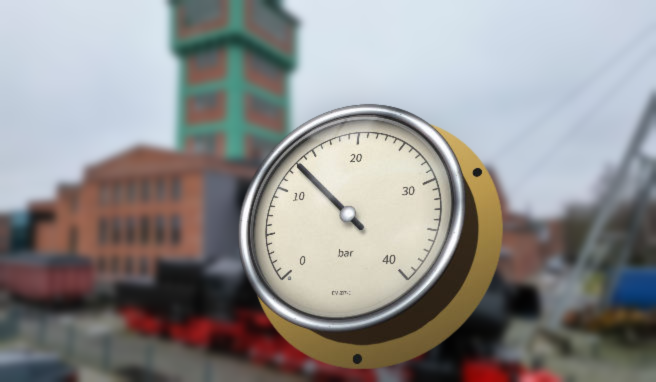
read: **13** bar
